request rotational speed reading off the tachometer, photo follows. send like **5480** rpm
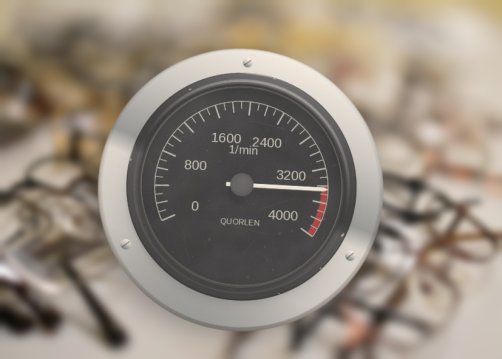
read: **3450** rpm
